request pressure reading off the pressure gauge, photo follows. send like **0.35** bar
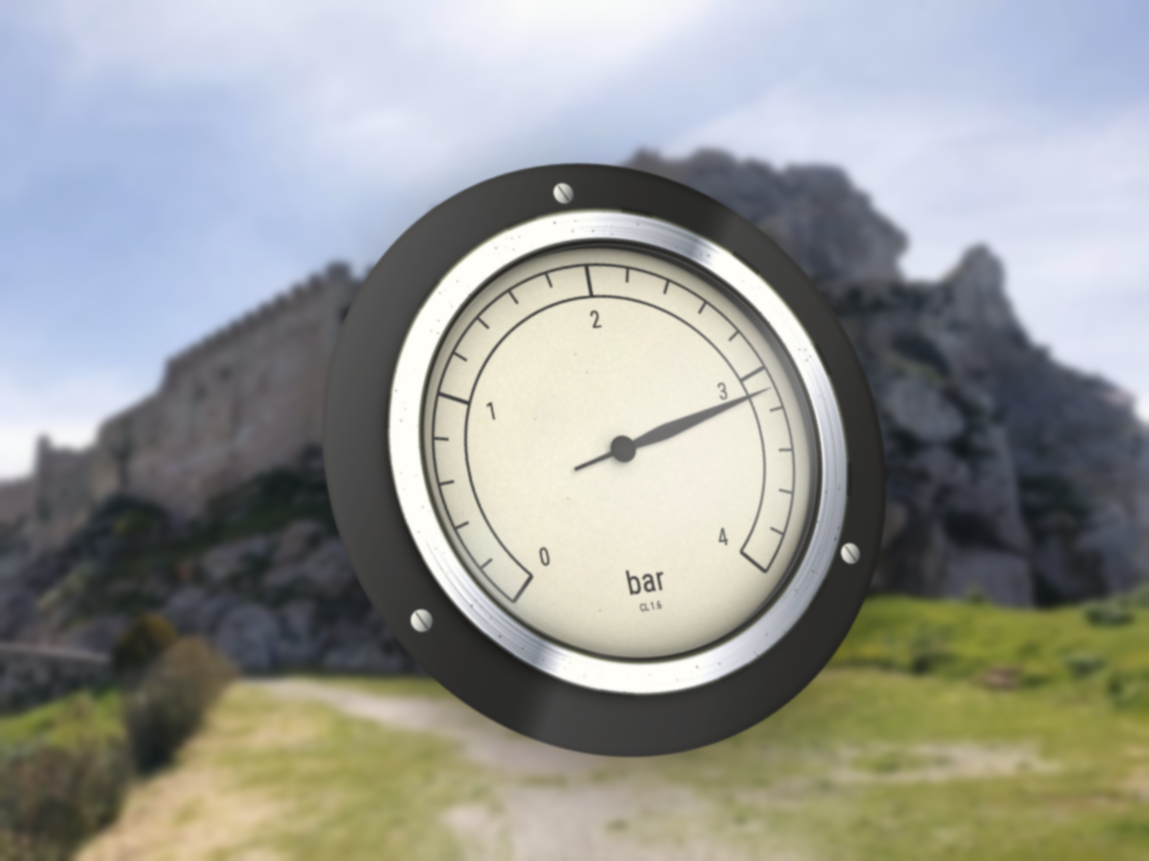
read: **3.1** bar
